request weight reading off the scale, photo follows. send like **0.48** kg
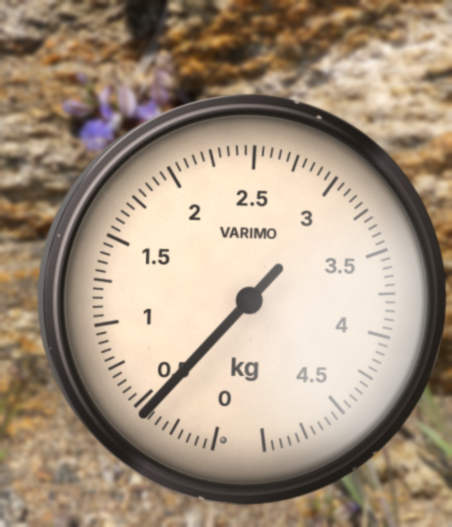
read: **0.45** kg
